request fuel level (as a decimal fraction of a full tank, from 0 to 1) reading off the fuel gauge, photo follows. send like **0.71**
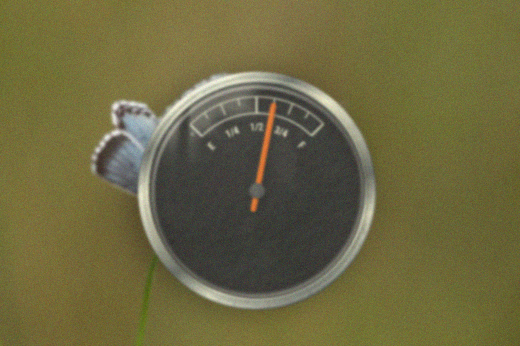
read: **0.625**
